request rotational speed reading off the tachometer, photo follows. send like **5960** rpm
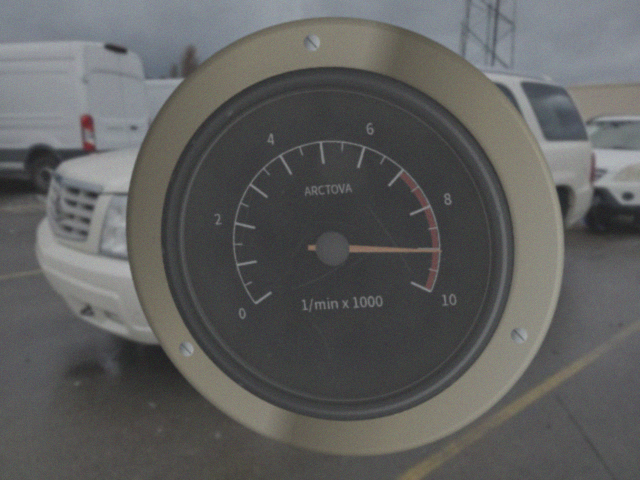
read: **9000** rpm
